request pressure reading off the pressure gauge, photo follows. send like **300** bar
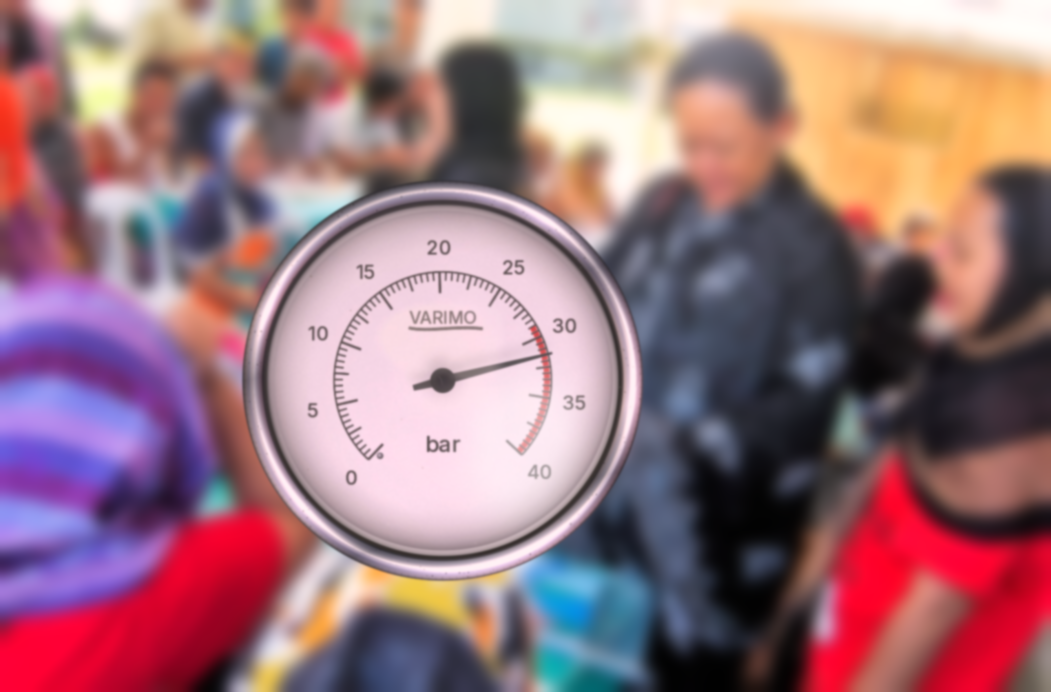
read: **31.5** bar
